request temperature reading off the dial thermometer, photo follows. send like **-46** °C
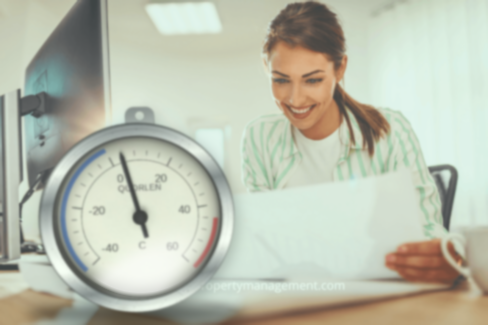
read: **4** °C
